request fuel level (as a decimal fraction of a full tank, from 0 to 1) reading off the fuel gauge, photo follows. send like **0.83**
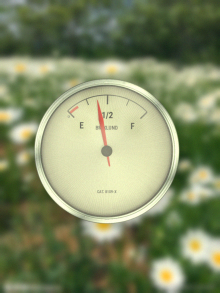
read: **0.375**
